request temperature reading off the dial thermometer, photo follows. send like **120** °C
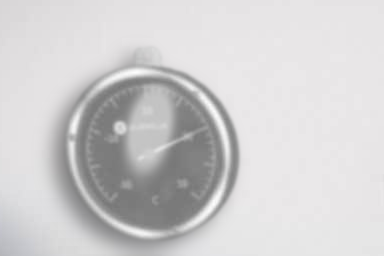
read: **30** °C
